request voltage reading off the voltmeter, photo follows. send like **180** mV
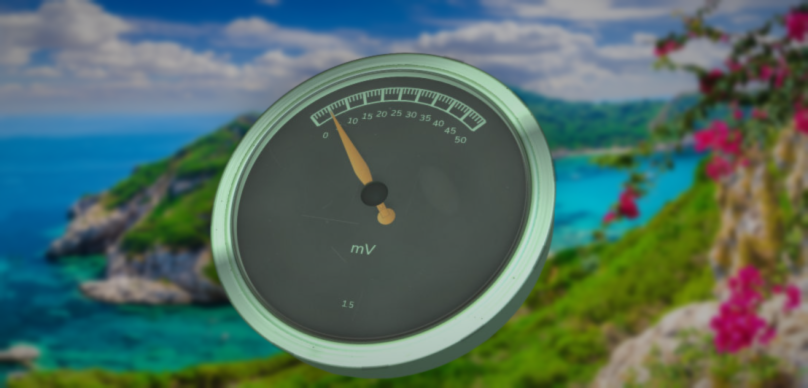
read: **5** mV
